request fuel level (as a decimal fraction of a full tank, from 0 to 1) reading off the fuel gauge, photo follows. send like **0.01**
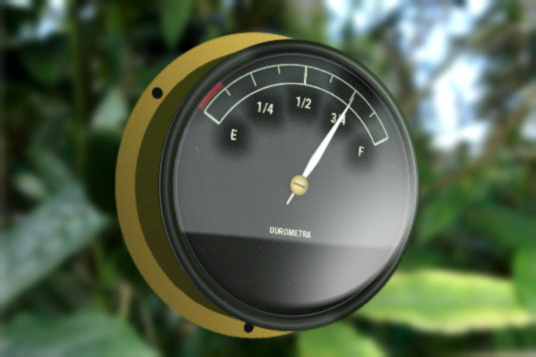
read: **0.75**
